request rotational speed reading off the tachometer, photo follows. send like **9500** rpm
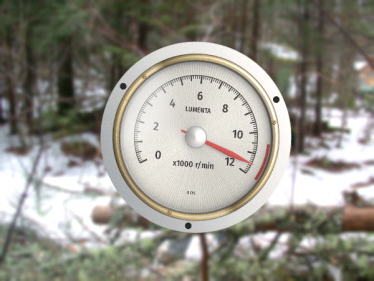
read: **11500** rpm
